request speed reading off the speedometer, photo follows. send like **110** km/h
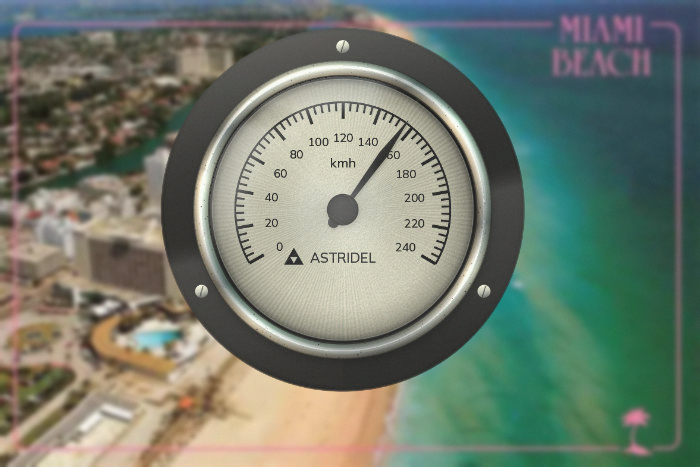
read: **156** km/h
